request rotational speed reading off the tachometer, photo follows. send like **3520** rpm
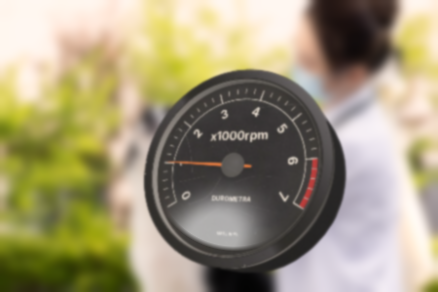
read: **1000** rpm
